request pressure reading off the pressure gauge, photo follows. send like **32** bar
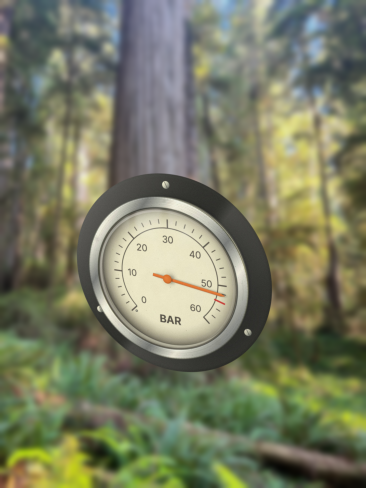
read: **52** bar
